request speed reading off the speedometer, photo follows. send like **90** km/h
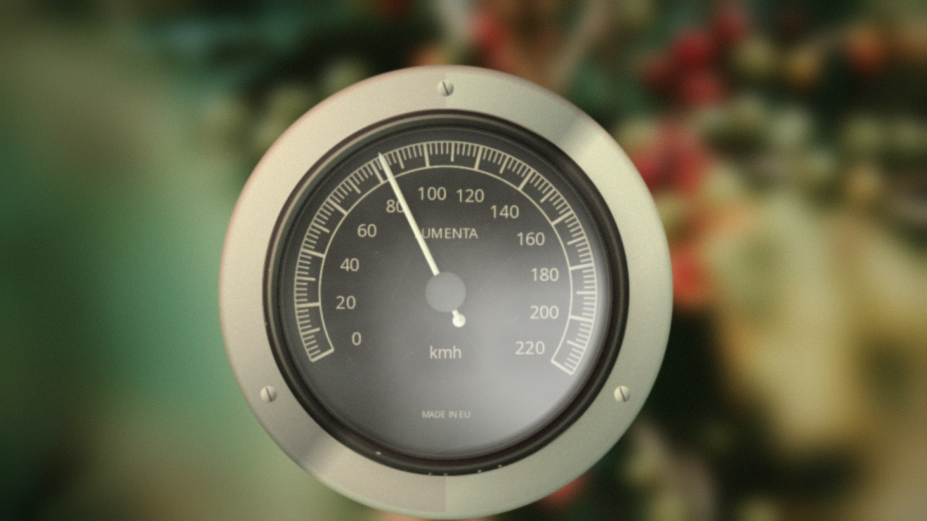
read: **84** km/h
